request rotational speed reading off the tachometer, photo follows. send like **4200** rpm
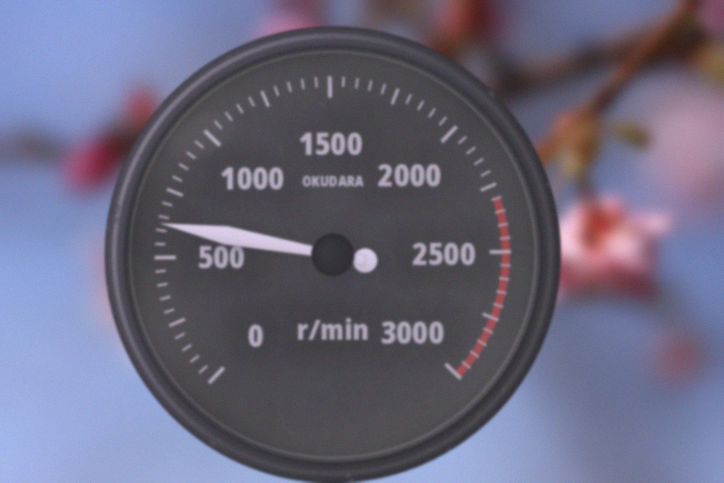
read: **625** rpm
